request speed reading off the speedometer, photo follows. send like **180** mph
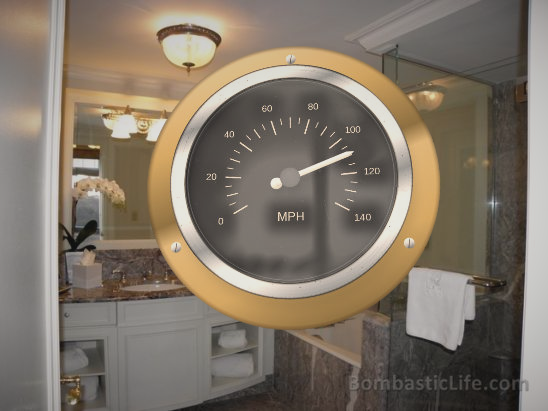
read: **110** mph
